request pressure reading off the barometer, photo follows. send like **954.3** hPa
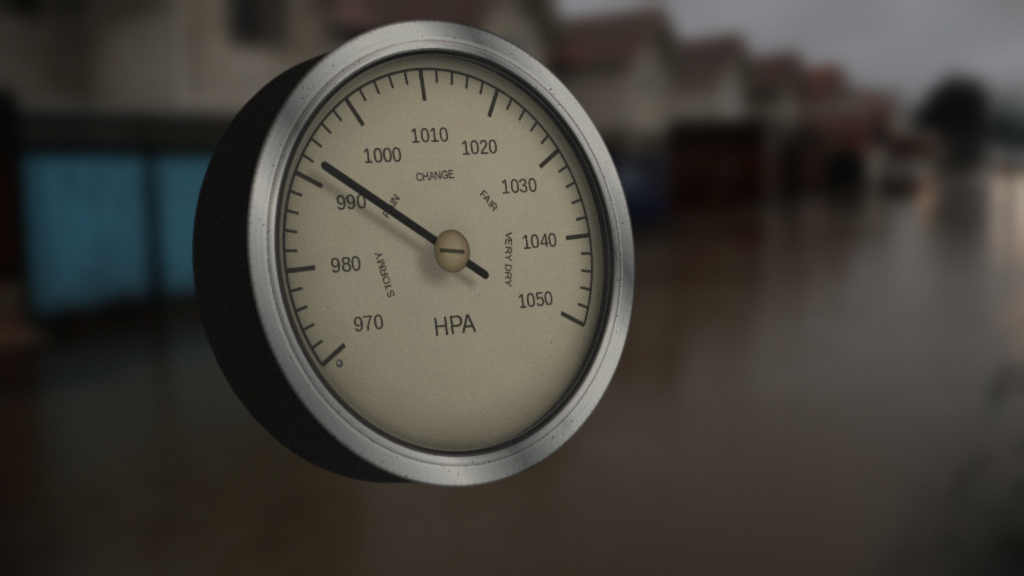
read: **992** hPa
